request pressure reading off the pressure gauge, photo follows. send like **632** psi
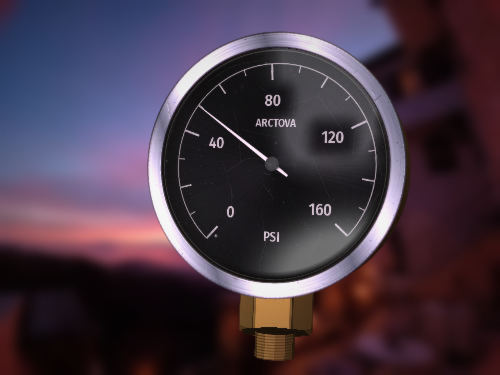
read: **50** psi
